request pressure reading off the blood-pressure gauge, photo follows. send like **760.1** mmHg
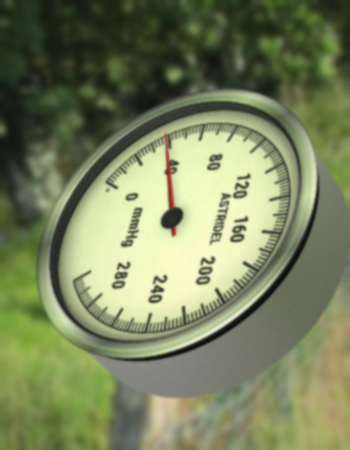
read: **40** mmHg
